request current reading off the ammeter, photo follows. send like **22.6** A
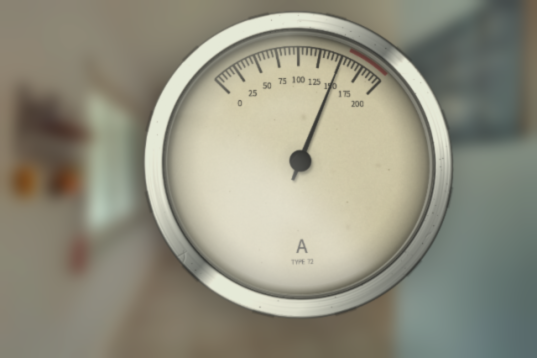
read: **150** A
